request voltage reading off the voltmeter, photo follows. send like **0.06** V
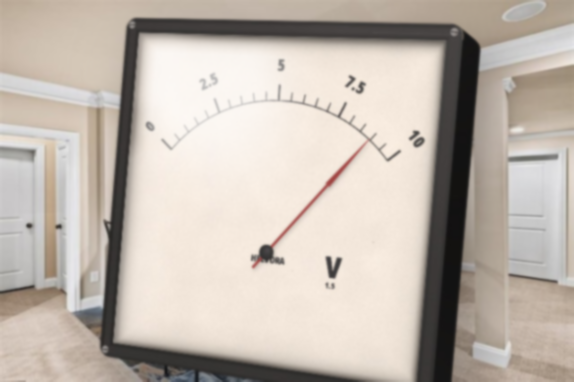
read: **9** V
